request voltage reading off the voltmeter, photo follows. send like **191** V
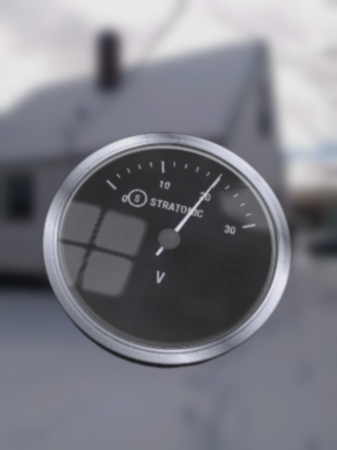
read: **20** V
